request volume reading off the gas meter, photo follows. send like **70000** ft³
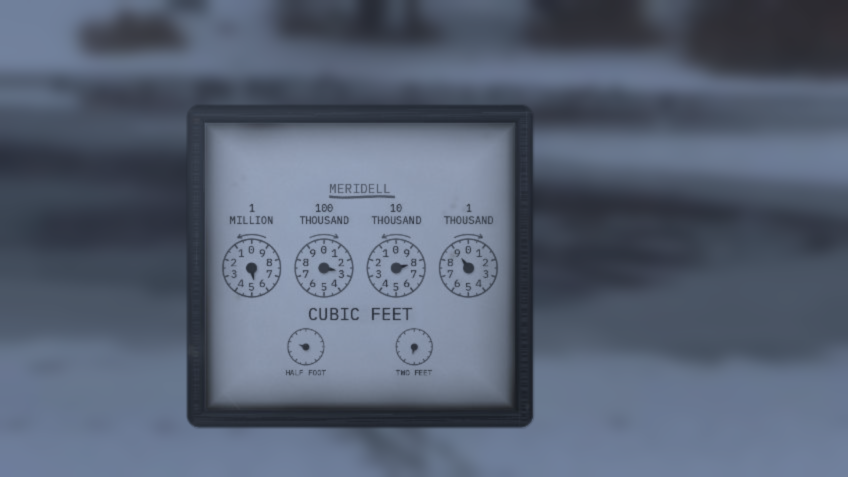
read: **527900** ft³
